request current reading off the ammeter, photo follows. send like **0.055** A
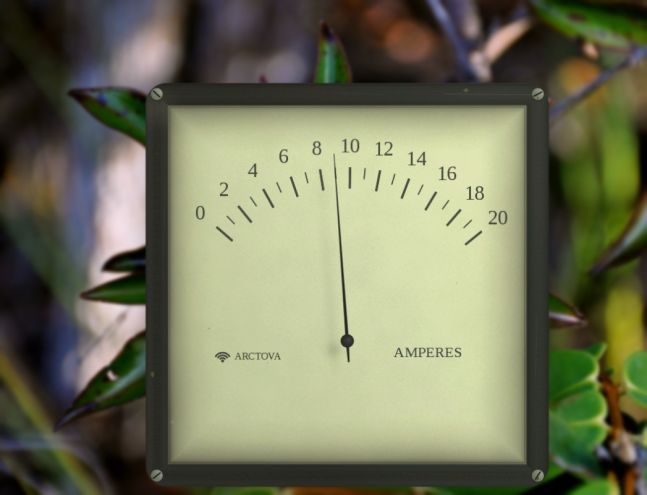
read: **9** A
